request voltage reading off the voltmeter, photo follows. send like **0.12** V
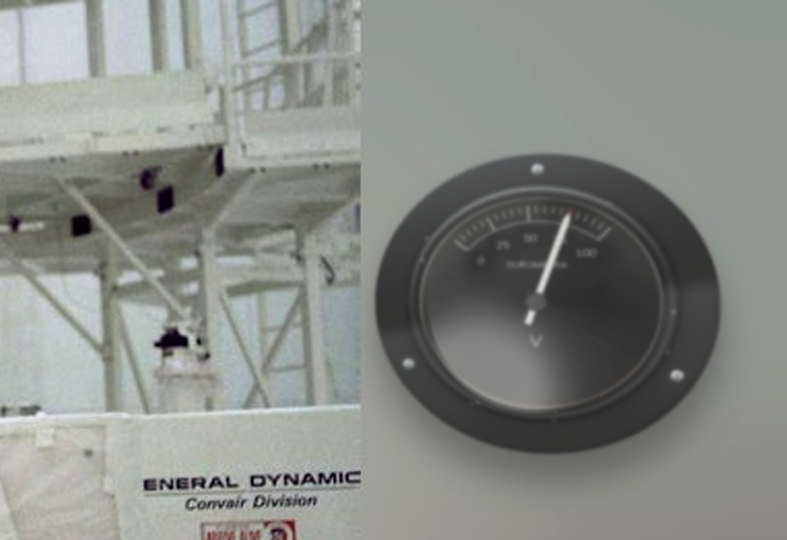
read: **75** V
